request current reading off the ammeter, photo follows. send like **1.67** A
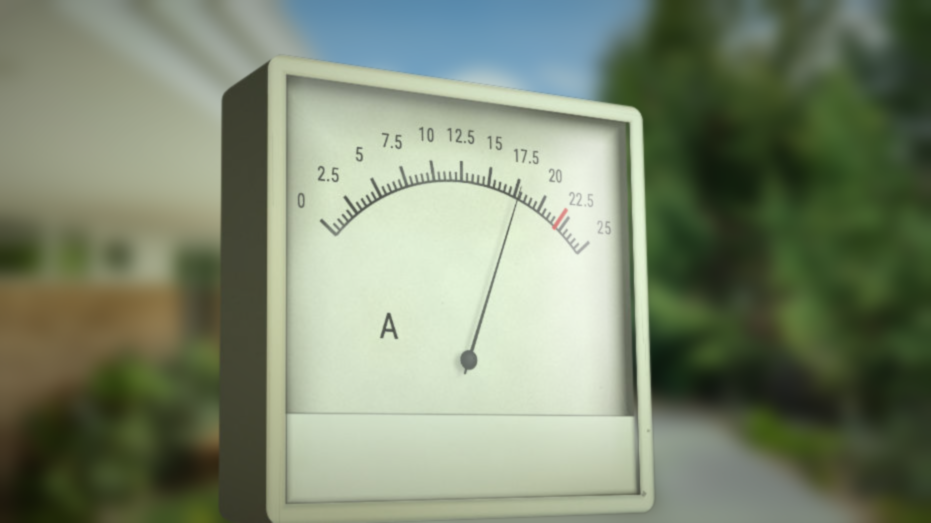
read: **17.5** A
